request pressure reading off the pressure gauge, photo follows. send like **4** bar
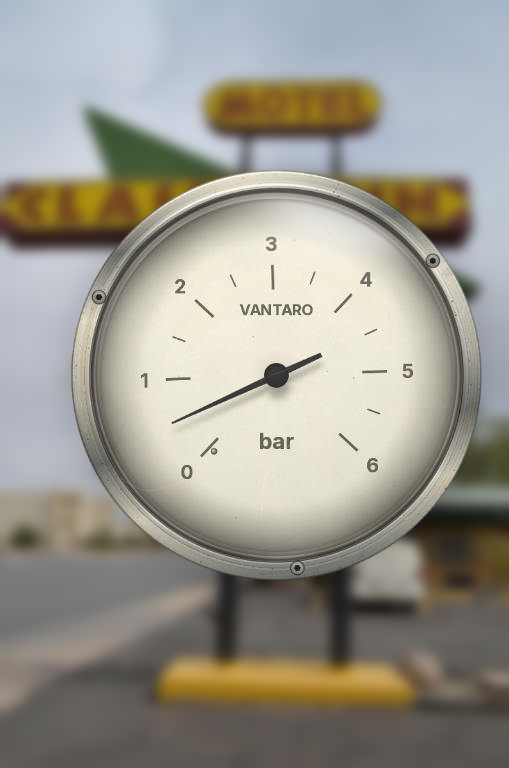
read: **0.5** bar
